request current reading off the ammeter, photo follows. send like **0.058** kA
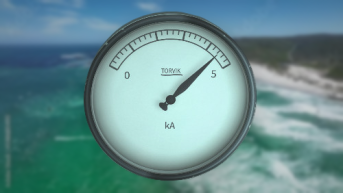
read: **4.4** kA
